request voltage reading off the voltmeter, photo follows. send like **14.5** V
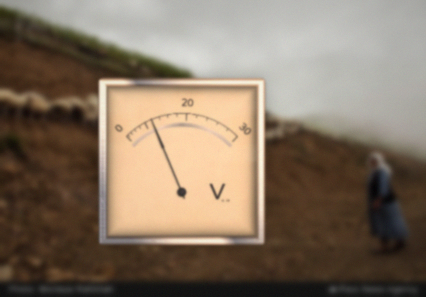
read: **12** V
